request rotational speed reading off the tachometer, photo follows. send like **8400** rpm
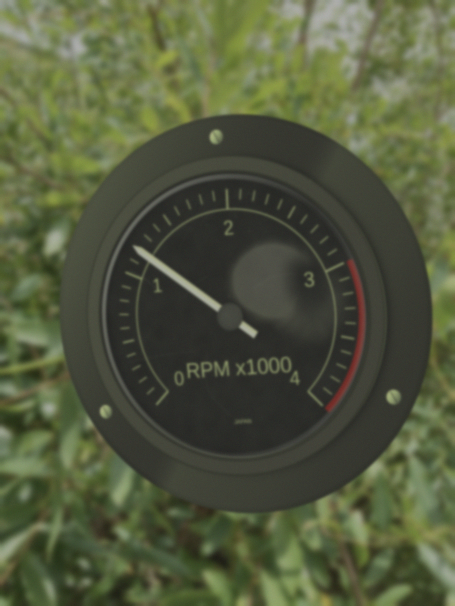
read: **1200** rpm
